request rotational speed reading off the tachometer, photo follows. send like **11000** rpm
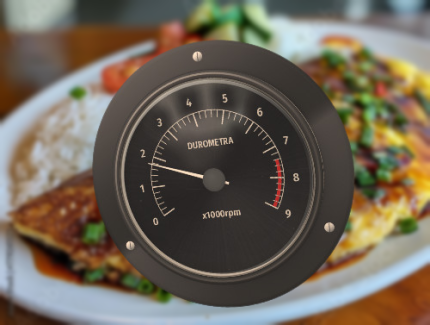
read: **1800** rpm
